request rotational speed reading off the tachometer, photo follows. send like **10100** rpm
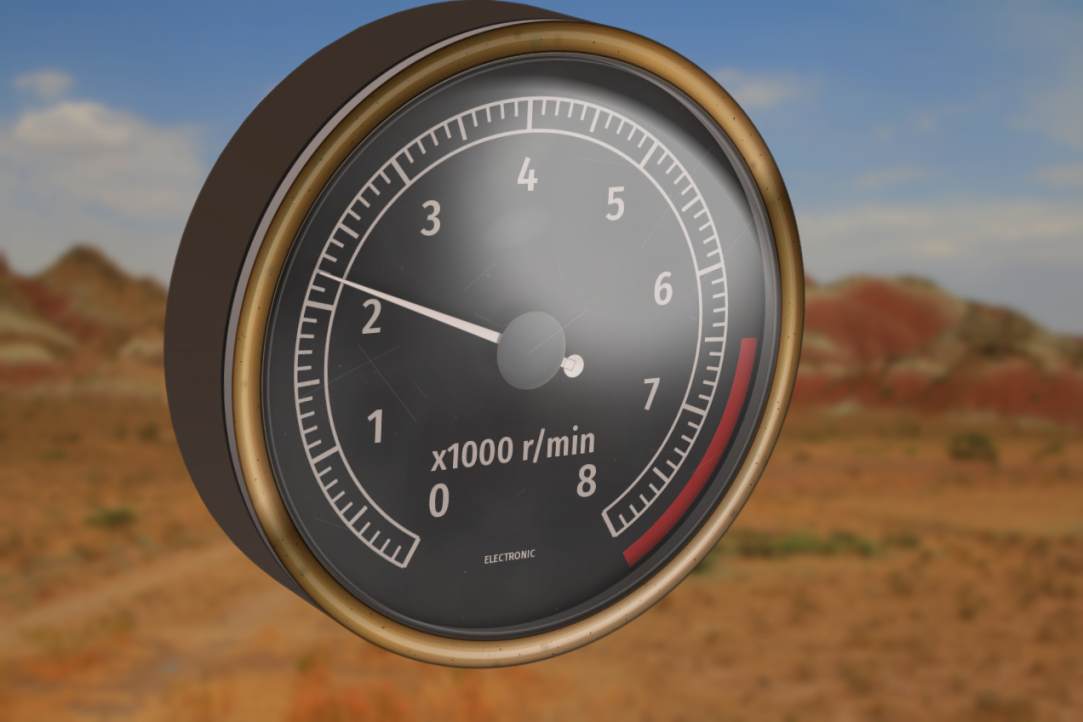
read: **2200** rpm
